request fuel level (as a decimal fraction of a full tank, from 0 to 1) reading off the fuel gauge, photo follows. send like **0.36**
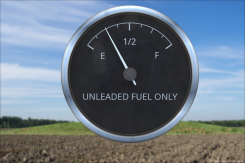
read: **0.25**
